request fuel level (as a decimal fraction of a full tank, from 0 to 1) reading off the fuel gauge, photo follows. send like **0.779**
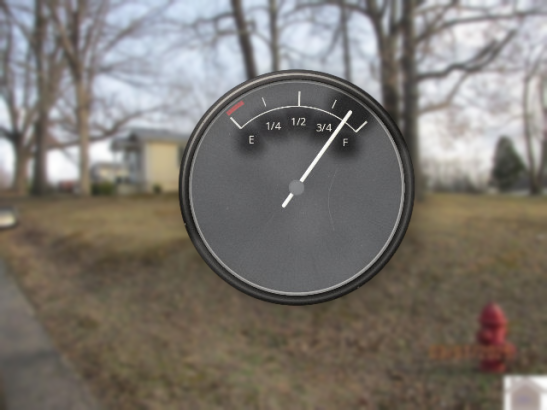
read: **0.875**
